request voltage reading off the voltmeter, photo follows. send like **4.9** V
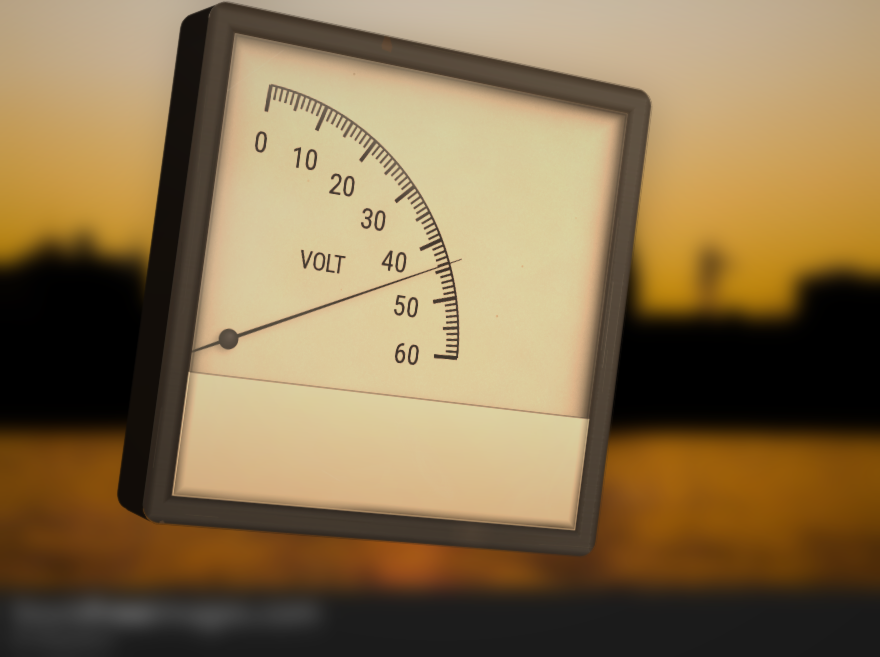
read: **44** V
